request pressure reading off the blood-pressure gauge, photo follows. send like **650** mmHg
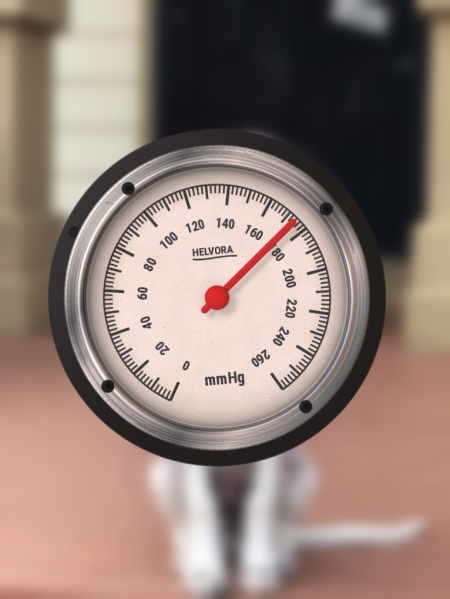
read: **174** mmHg
